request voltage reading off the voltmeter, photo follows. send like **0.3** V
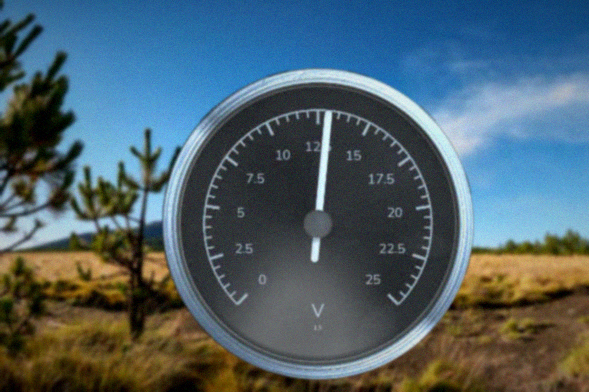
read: **13** V
